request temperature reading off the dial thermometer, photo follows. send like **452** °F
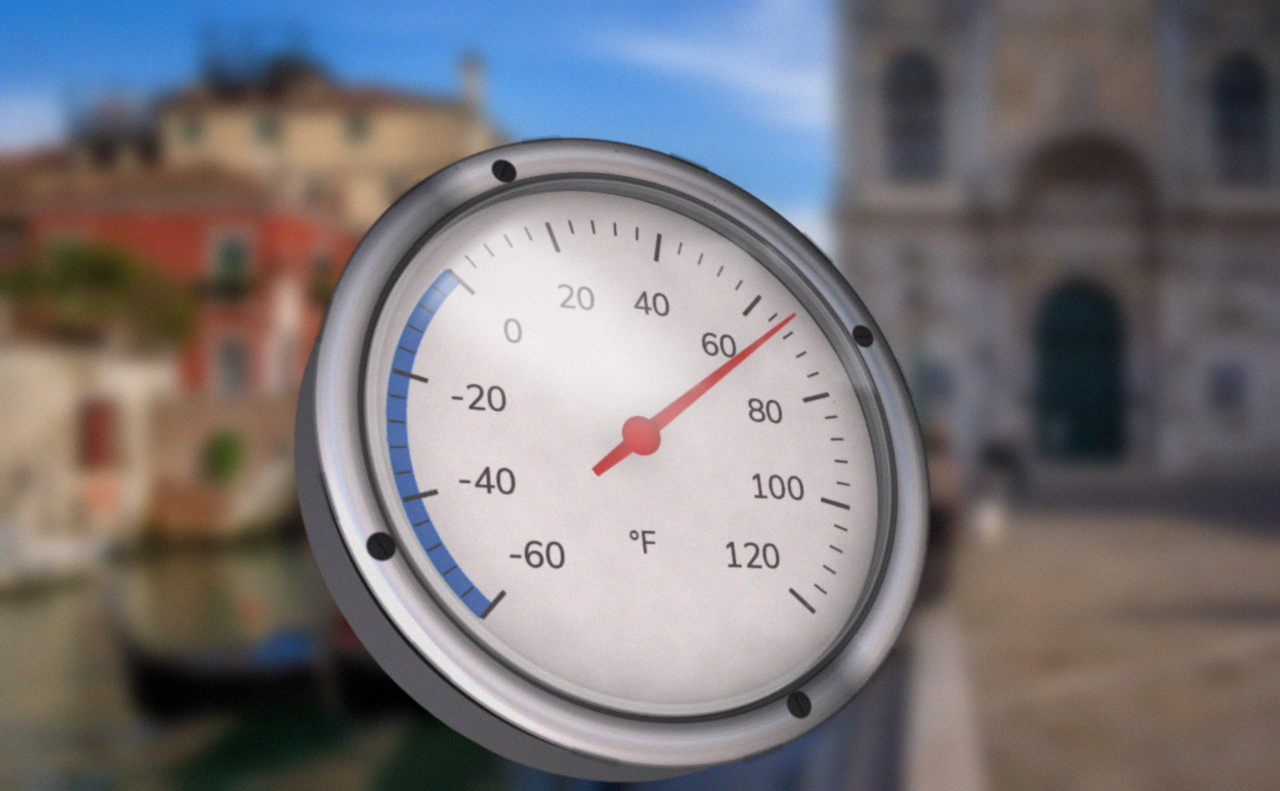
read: **66** °F
